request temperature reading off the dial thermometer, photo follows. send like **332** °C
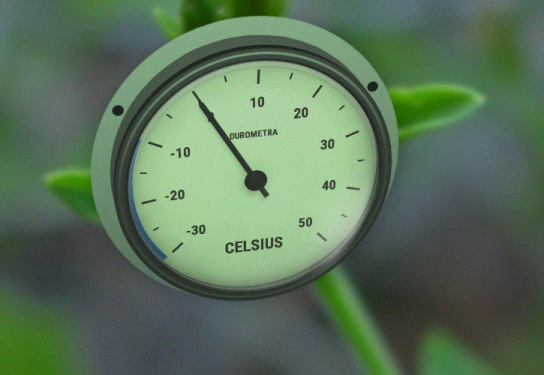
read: **0** °C
